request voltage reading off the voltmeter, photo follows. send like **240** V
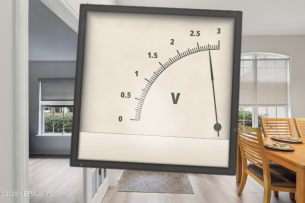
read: **2.75** V
